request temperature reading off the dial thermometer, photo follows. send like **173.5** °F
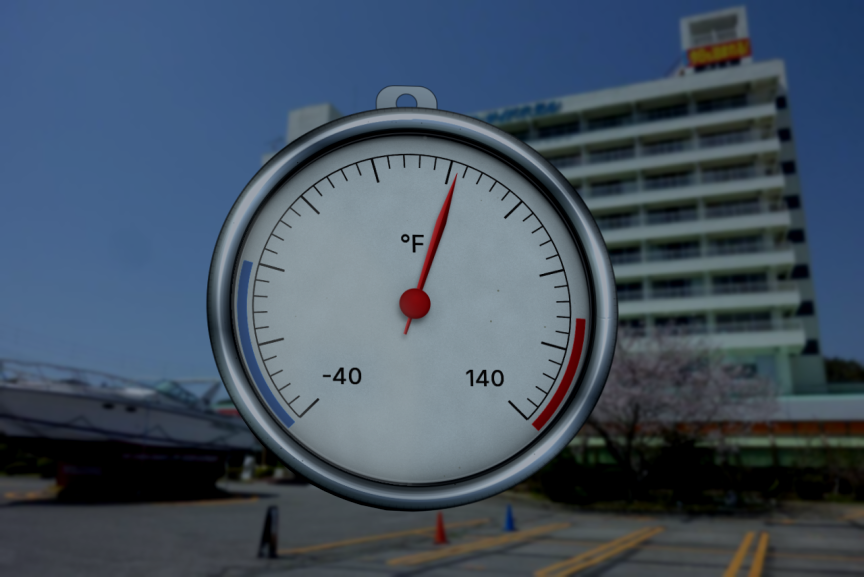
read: **62** °F
